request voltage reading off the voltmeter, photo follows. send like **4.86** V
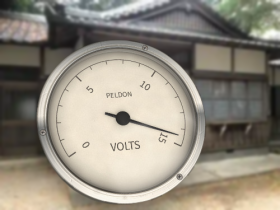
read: **14.5** V
